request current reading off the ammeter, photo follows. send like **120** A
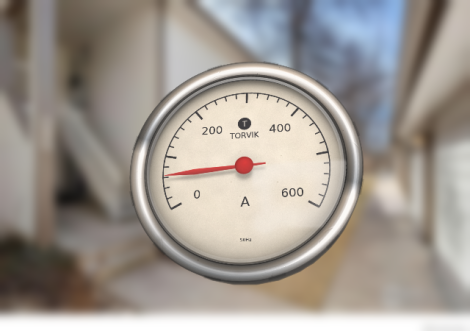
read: **60** A
